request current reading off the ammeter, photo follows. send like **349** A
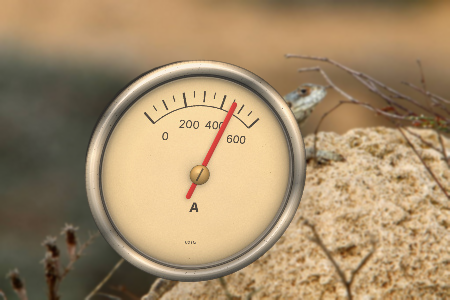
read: **450** A
